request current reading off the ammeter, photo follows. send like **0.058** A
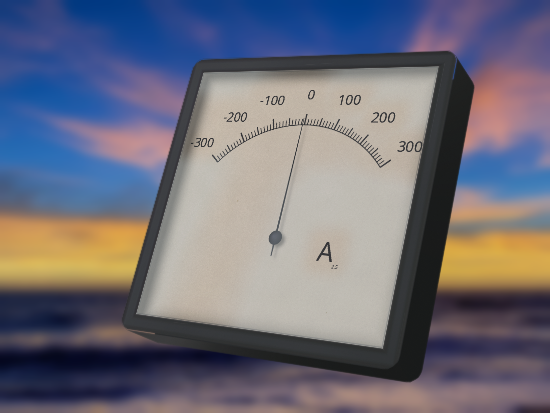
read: **0** A
